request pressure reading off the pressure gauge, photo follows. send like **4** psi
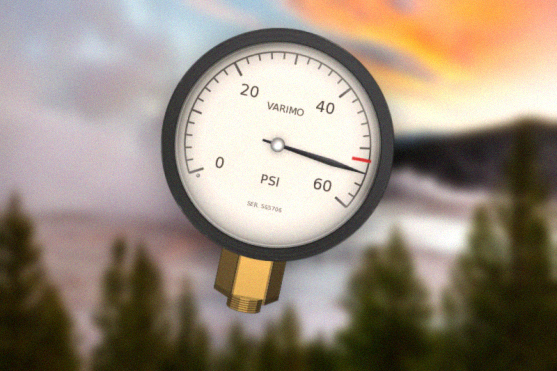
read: **54** psi
